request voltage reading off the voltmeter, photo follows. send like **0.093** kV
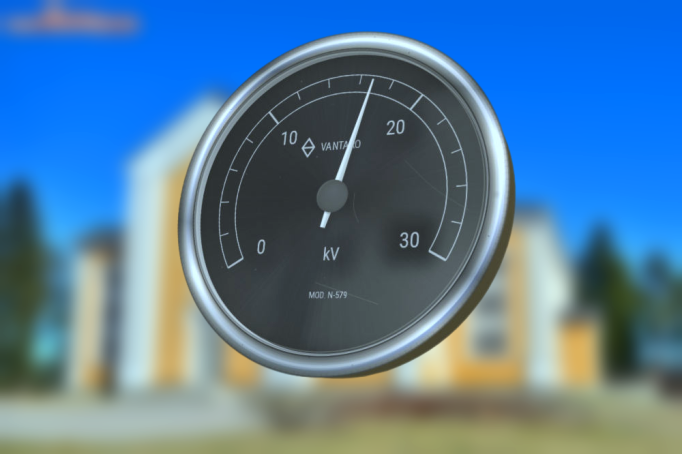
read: **17** kV
